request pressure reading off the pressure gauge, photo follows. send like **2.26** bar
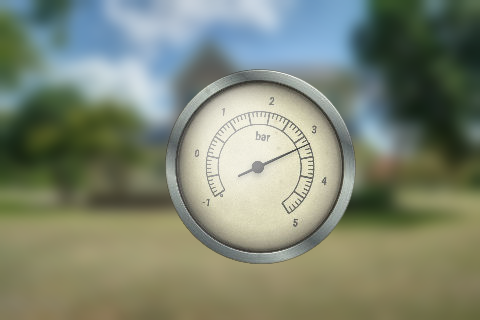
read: **3.2** bar
